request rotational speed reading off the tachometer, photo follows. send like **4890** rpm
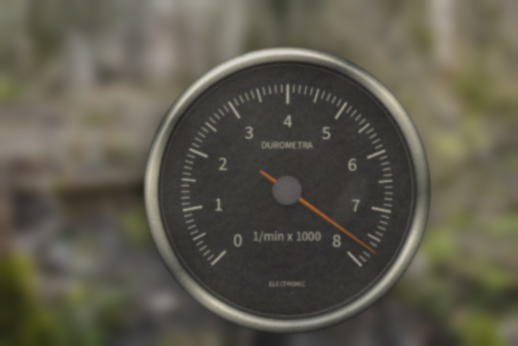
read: **7700** rpm
